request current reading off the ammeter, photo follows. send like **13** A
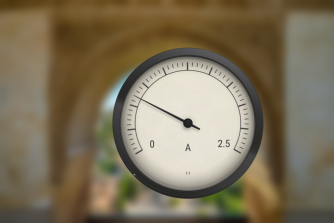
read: **0.6** A
